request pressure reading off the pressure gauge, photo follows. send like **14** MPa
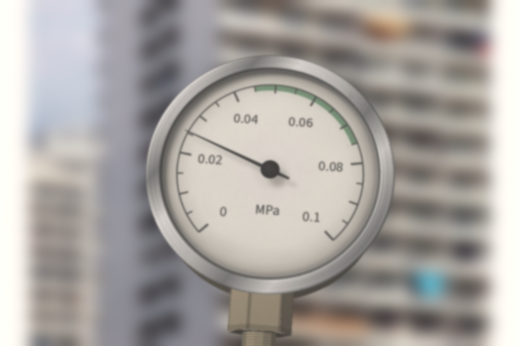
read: **0.025** MPa
